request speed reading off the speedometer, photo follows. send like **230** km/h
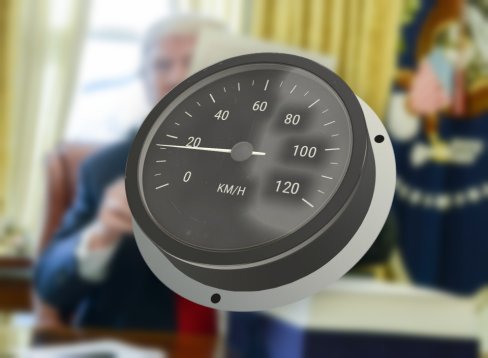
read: **15** km/h
